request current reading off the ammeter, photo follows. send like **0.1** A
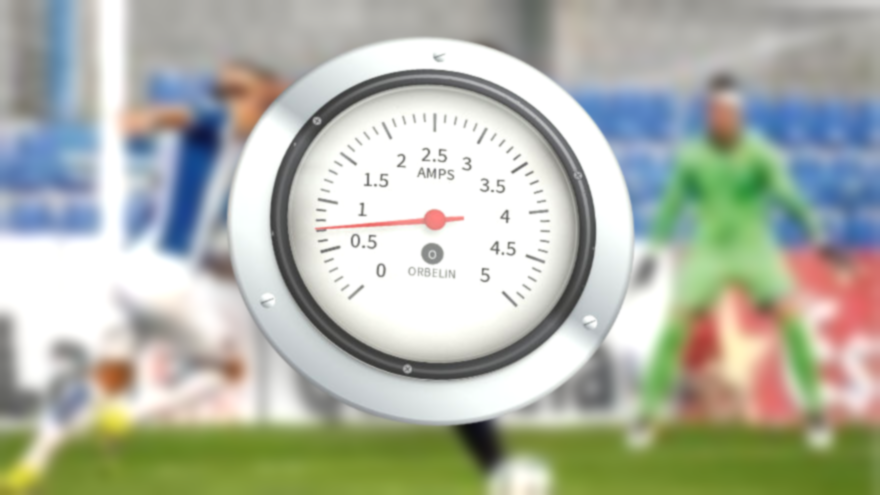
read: **0.7** A
